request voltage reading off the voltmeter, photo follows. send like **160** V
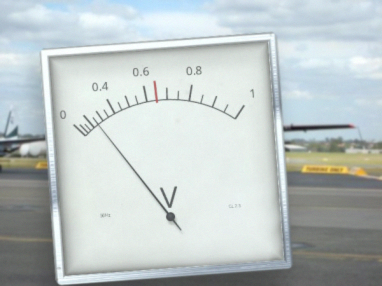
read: **0.25** V
